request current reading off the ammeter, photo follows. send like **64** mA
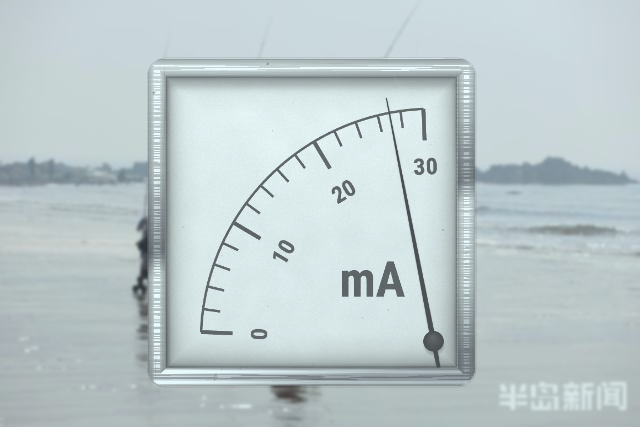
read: **27** mA
